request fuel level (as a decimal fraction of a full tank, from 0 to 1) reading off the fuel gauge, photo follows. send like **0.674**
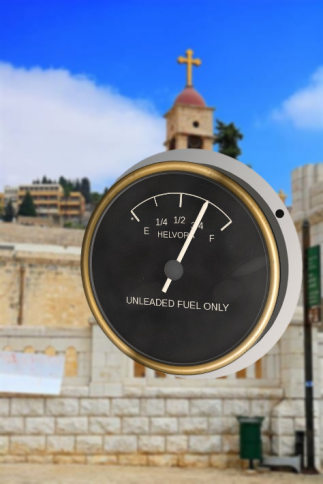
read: **0.75**
